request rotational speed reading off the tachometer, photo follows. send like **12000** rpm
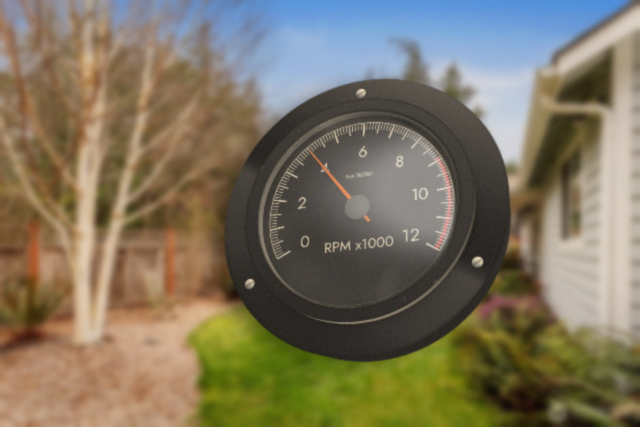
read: **4000** rpm
